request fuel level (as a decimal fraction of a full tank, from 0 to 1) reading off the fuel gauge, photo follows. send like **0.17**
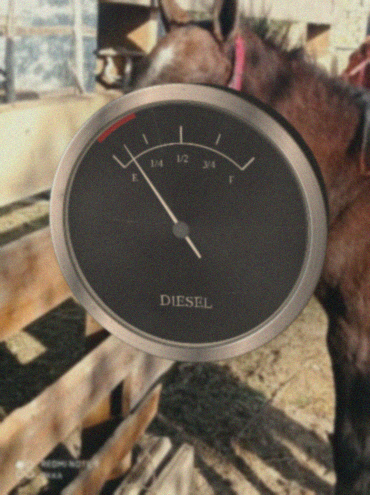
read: **0.125**
